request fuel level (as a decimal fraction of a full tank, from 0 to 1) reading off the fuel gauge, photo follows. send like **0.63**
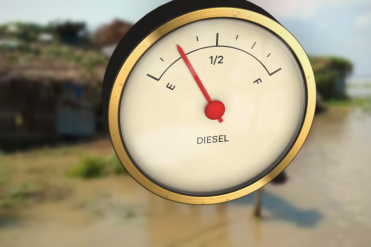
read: **0.25**
